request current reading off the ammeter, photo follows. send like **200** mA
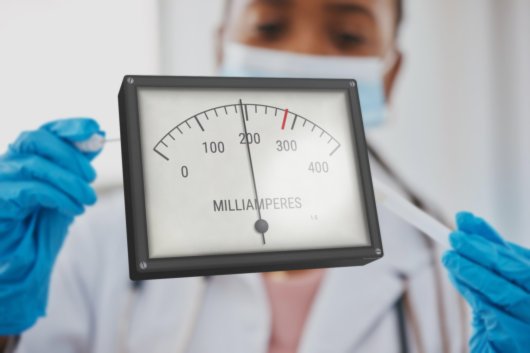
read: **190** mA
